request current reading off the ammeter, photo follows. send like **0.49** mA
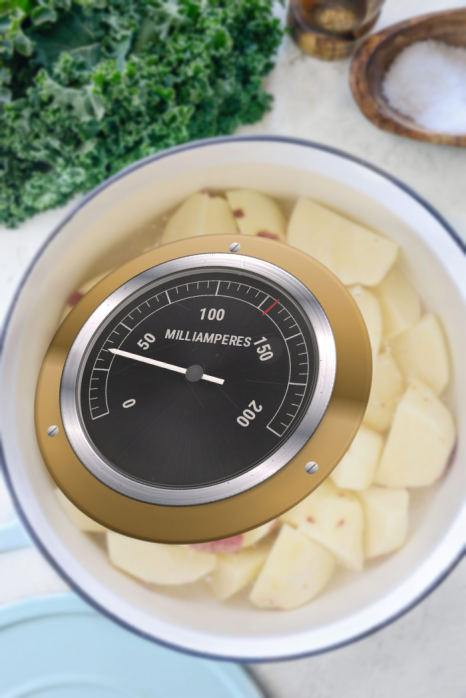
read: **35** mA
